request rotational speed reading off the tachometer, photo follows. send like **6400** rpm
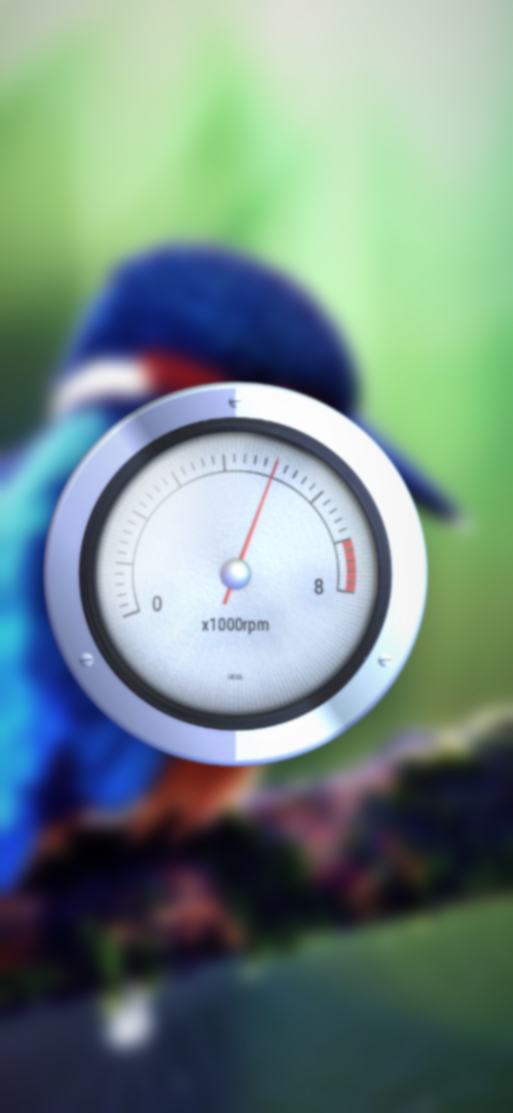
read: **5000** rpm
